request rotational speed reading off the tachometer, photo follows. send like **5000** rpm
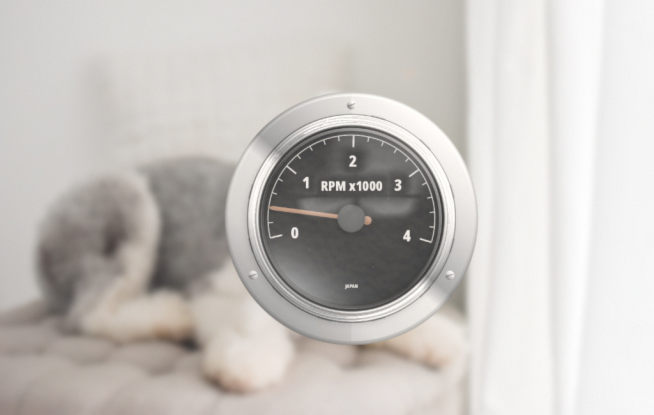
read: **400** rpm
